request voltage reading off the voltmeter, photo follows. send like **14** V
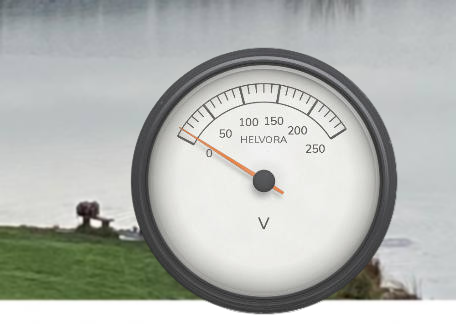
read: **10** V
